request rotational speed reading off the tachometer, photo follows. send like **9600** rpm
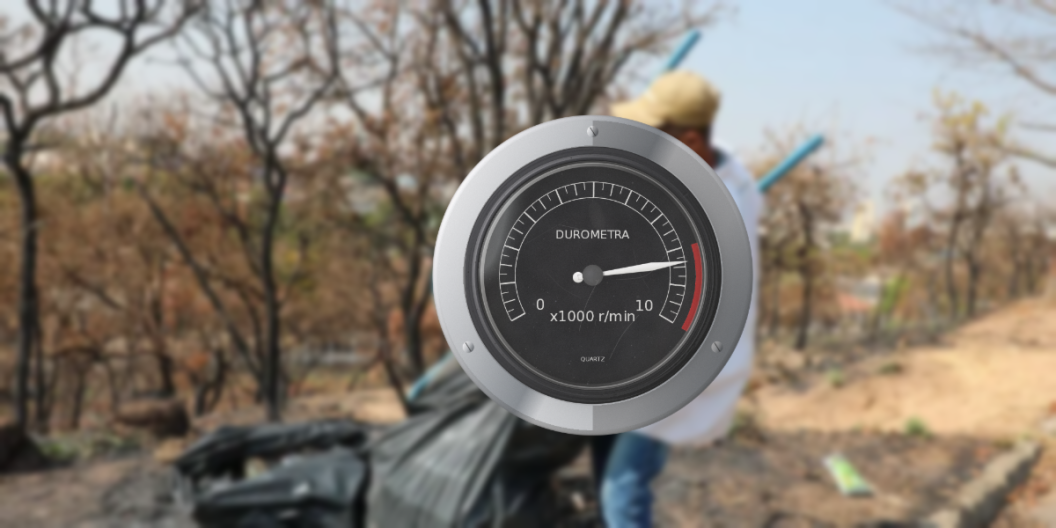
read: **8375** rpm
